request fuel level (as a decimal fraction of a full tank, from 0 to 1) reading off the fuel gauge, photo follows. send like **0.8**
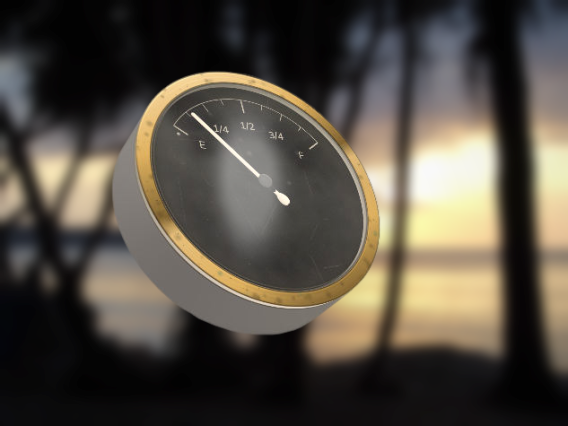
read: **0.125**
